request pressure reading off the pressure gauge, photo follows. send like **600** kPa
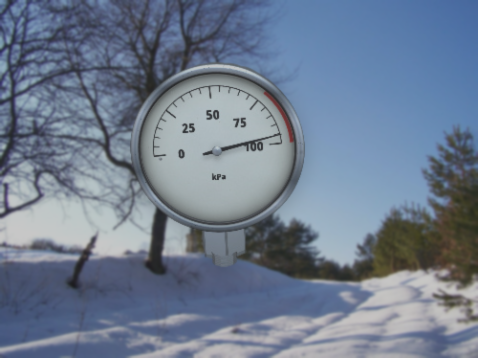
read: **95** kPa
